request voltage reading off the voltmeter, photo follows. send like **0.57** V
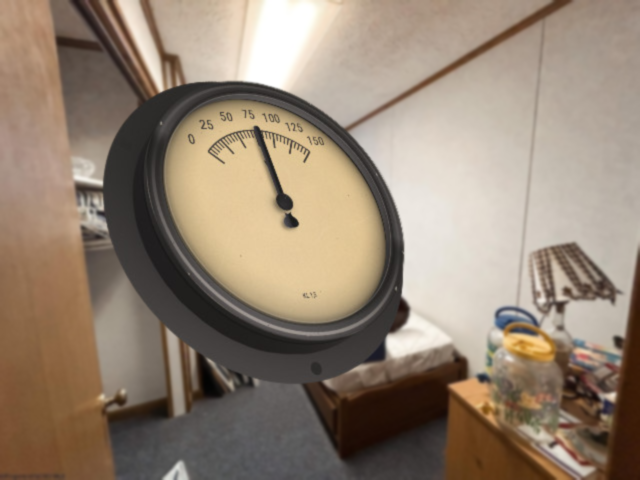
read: **75** V
